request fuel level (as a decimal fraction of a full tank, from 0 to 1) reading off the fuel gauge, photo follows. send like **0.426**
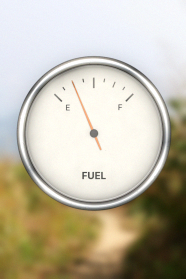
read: **0.25**
